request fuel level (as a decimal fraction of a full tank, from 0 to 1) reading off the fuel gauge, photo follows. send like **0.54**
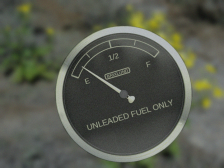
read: **0.125**
